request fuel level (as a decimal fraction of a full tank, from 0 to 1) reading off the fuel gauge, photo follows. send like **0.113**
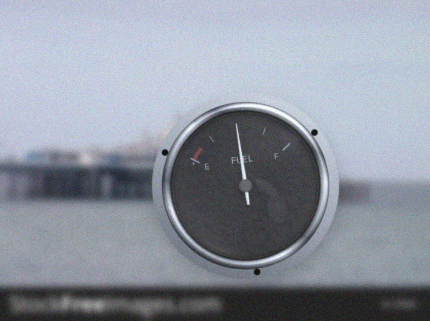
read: **0.5**
